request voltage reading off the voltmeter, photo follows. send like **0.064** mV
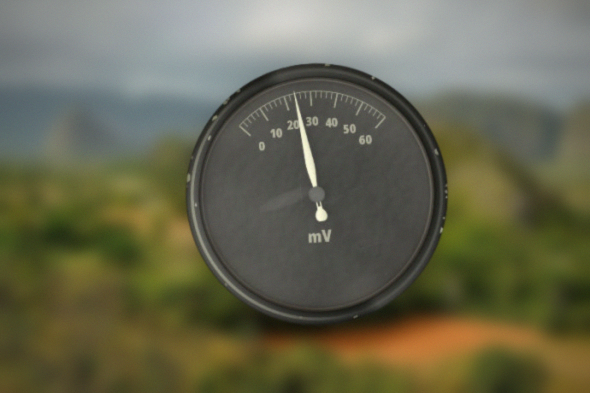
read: **24** mV
